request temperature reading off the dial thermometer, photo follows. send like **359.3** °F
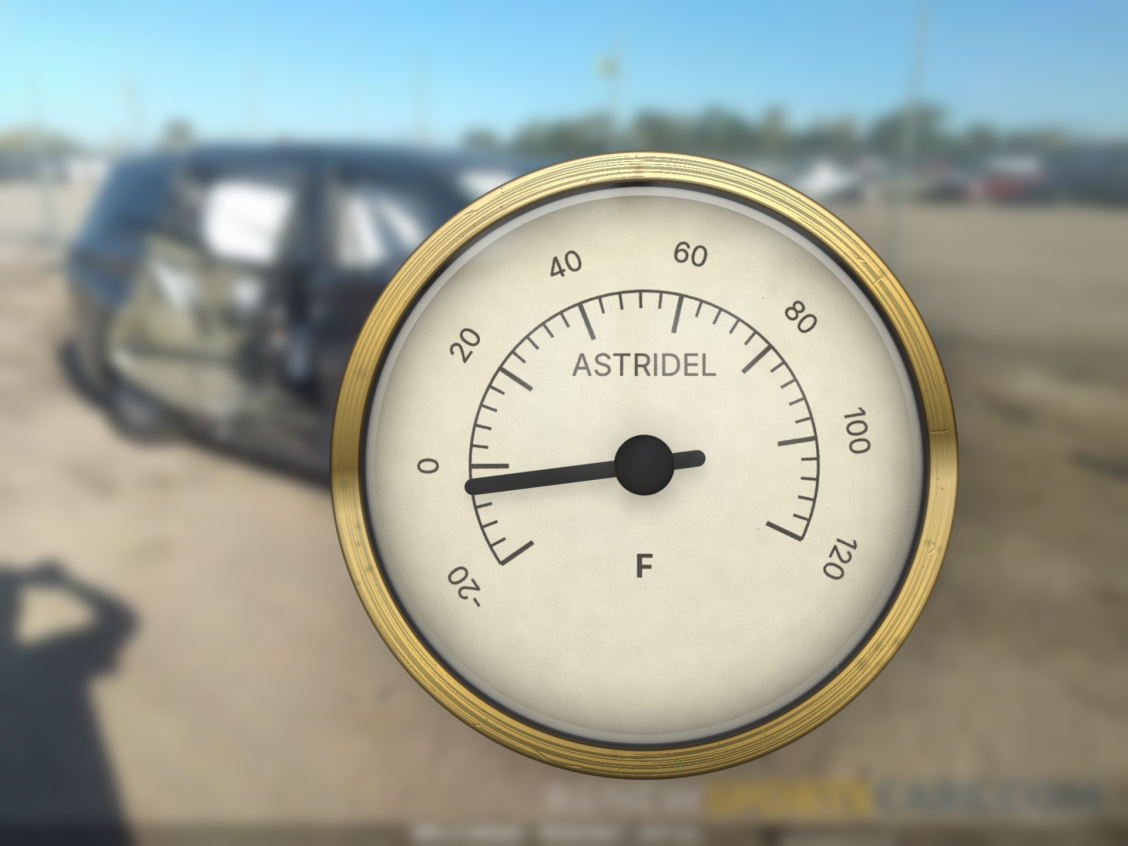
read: **-4** °F
